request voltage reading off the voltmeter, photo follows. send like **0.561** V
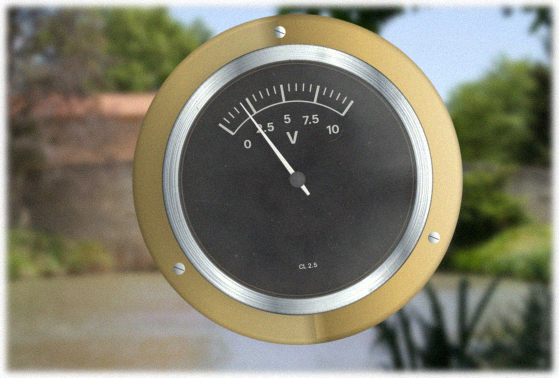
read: **2** V
